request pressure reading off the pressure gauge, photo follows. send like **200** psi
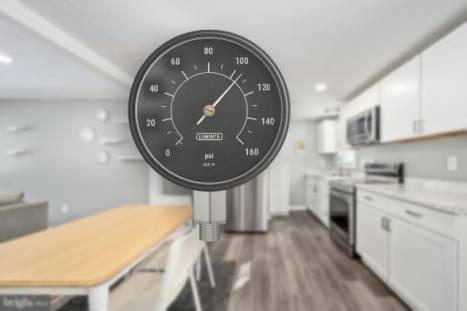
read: **105** psi
